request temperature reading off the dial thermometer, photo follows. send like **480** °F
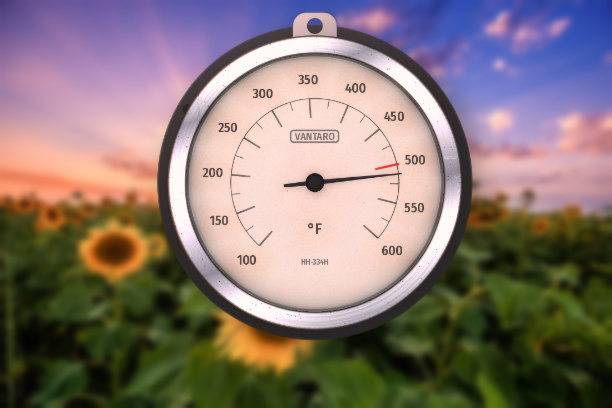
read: **512.5** °F
